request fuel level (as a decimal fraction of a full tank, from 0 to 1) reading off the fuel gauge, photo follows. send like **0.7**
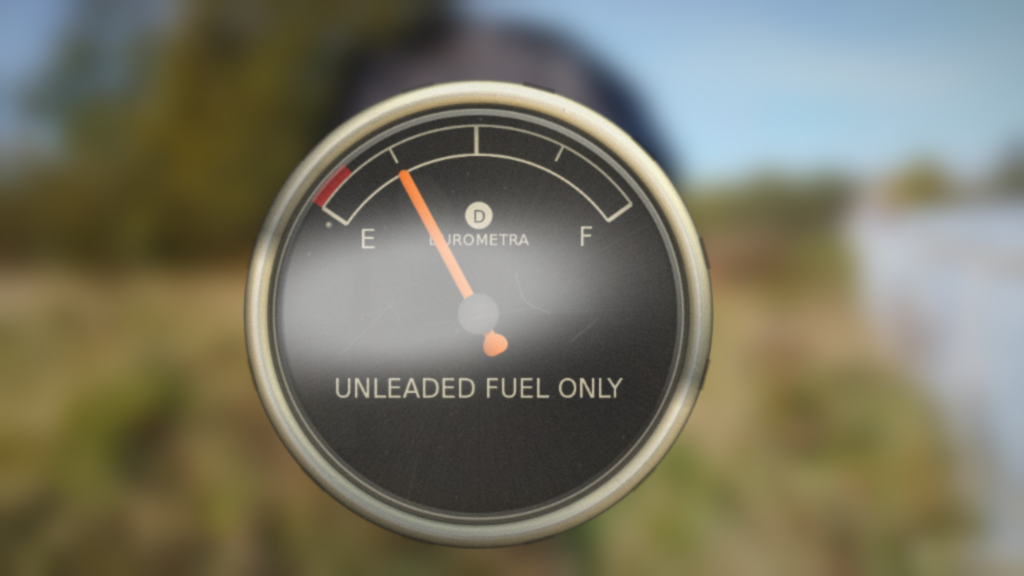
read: **0.25**
